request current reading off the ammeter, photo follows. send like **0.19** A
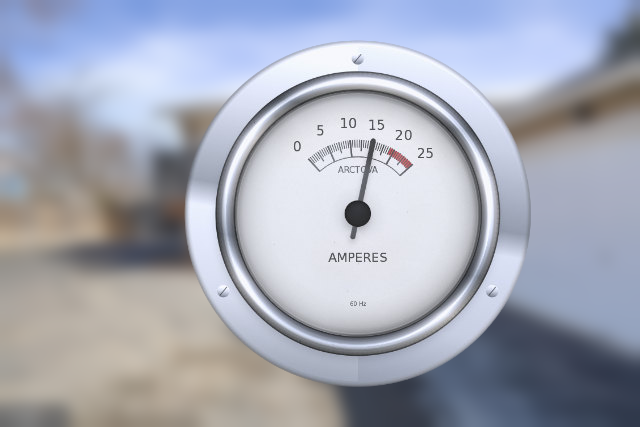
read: **15** A
